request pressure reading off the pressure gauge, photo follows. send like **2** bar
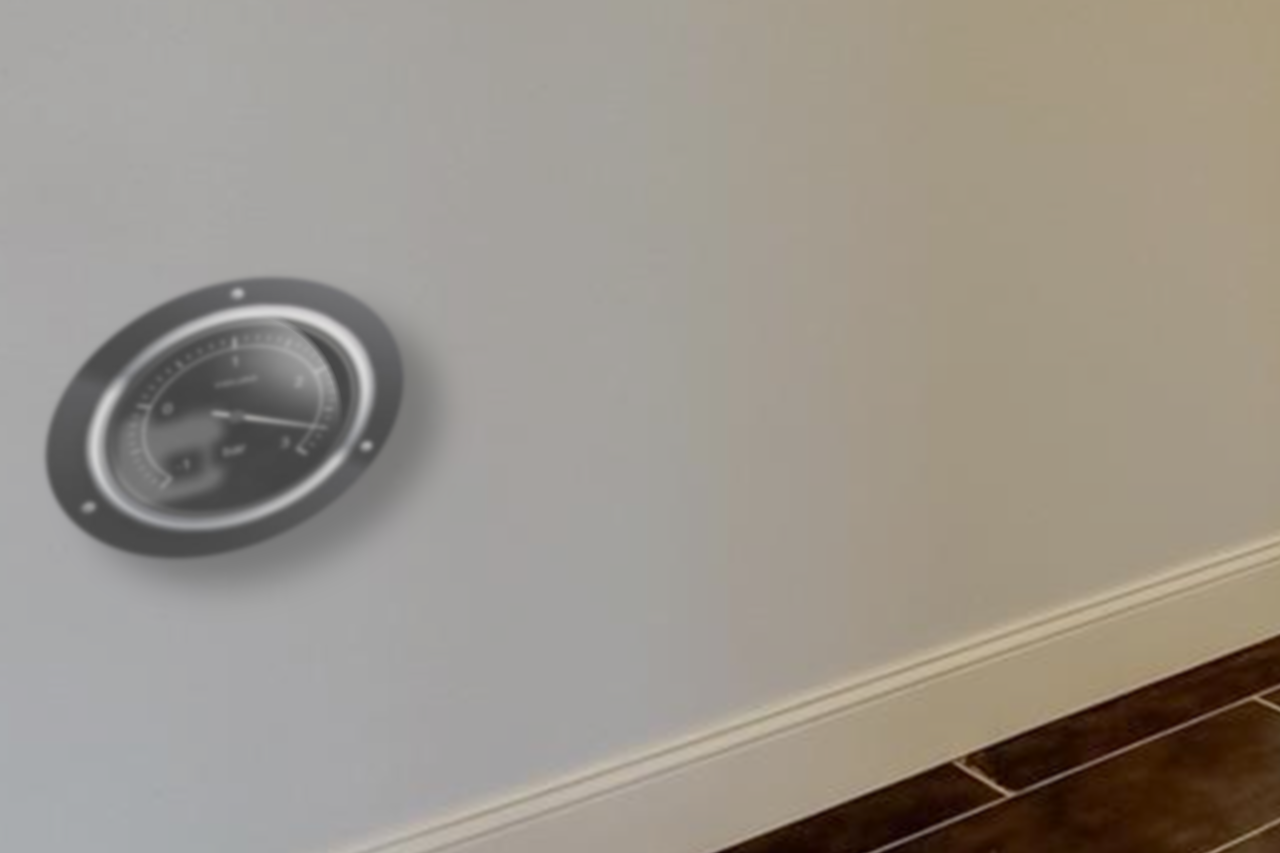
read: **2.7** bar
